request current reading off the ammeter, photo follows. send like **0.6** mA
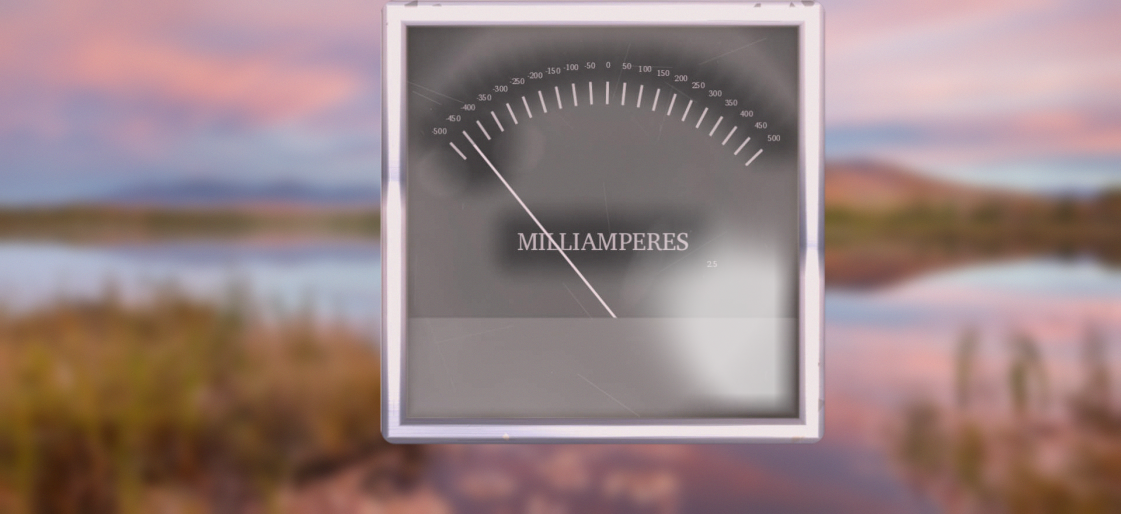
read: **-450** mA
